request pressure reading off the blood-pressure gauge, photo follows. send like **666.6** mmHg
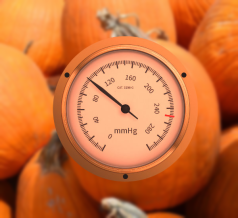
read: **100** mmHg
